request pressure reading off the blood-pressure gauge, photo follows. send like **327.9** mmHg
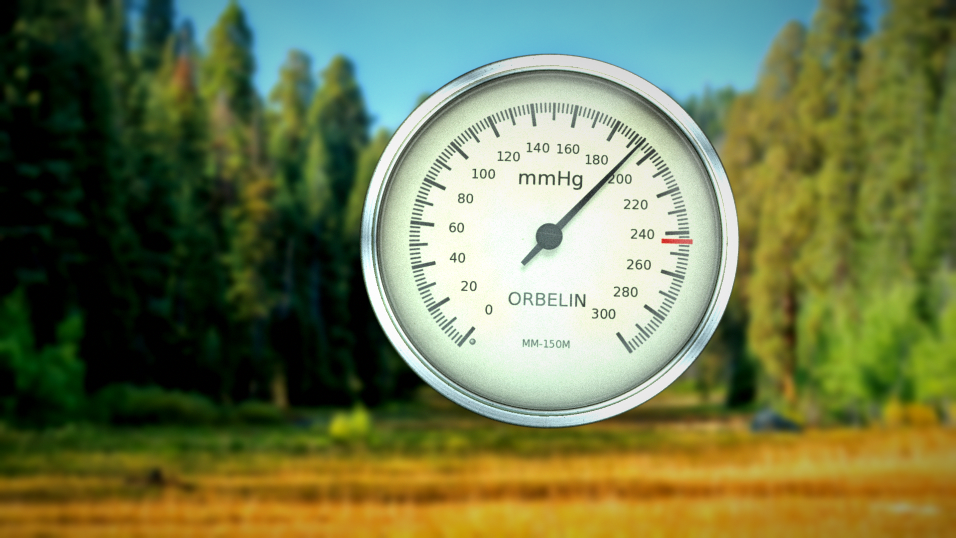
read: **194** mmHg
